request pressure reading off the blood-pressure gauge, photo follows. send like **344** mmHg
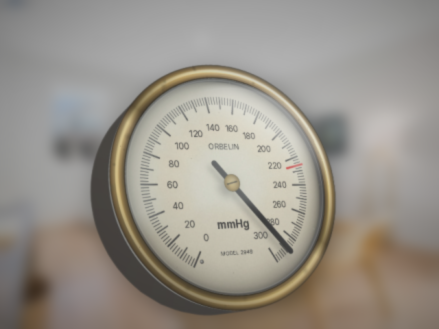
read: **290** mmHg
